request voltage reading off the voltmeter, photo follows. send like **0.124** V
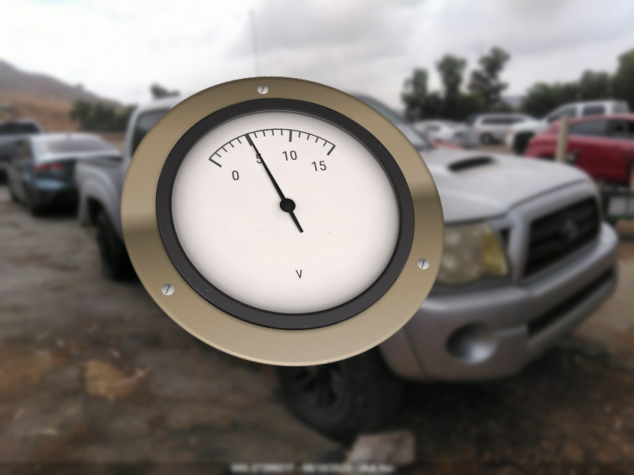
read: **5** V
